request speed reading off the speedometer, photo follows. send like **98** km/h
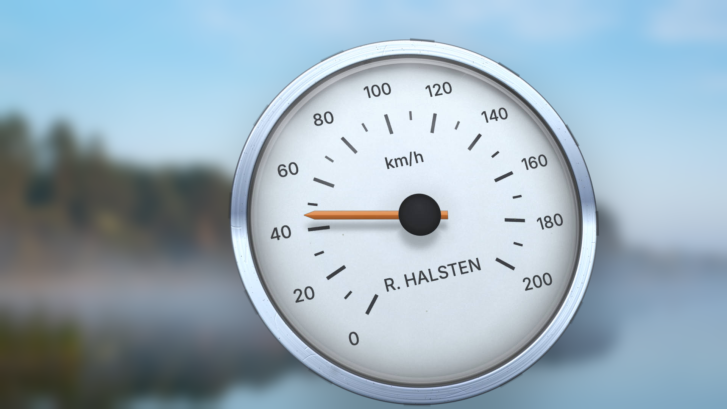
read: **45** km/h
